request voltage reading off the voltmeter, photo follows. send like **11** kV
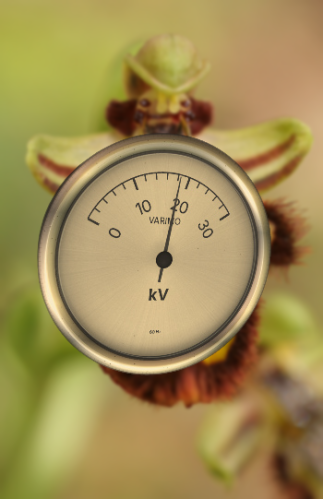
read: **18** kV
